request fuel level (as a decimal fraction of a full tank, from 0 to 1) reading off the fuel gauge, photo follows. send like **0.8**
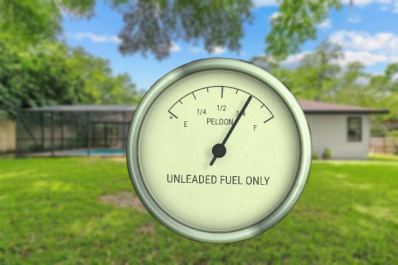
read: **0.75**
